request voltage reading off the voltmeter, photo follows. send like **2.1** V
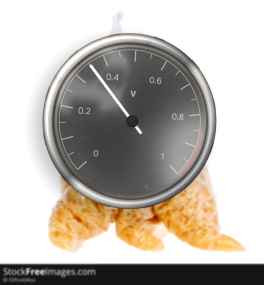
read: **0.35** V
